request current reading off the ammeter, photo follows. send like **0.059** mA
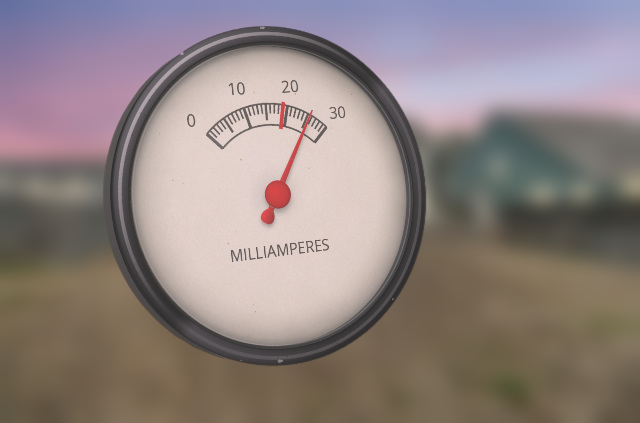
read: **25** mA
